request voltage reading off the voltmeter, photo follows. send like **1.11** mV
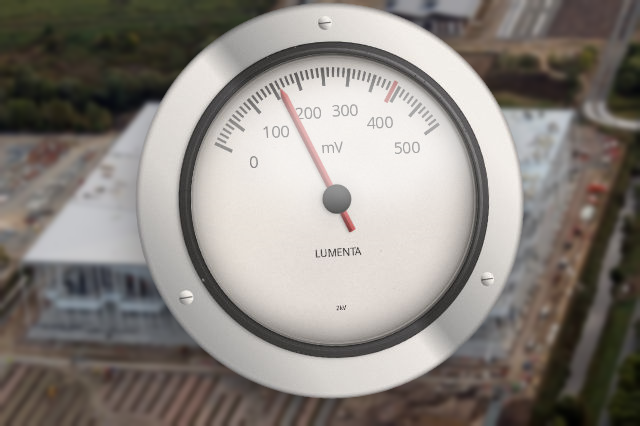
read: **160** mV
